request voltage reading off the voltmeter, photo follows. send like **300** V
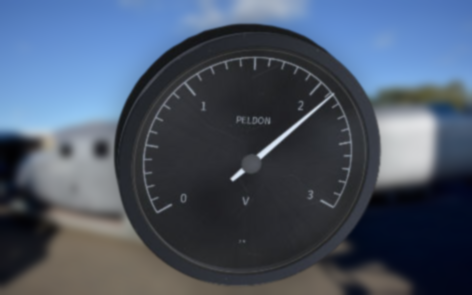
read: **2.1** V
